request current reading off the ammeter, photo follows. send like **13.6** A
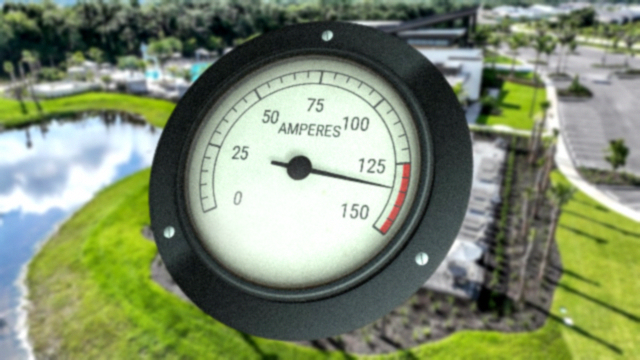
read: **135** A
